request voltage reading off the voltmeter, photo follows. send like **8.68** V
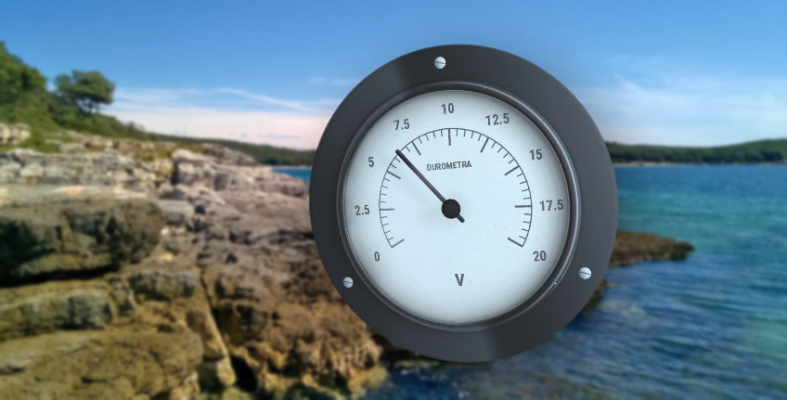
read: **6.5** V
